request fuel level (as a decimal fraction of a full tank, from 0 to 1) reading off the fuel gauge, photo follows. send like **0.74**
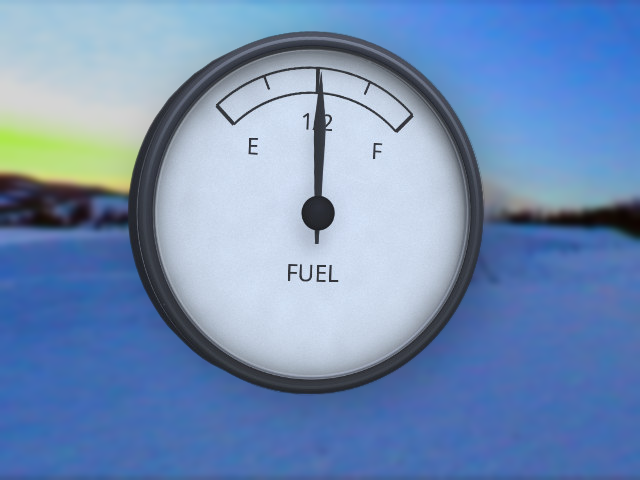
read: **0.5**
